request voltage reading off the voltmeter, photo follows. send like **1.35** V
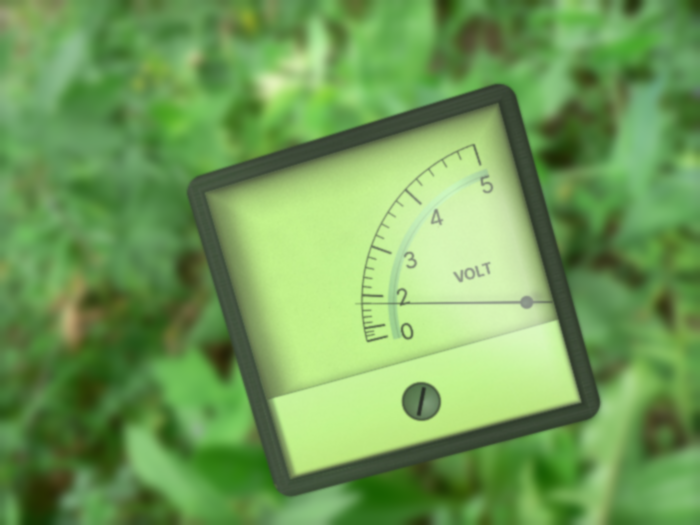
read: **1.8** V
